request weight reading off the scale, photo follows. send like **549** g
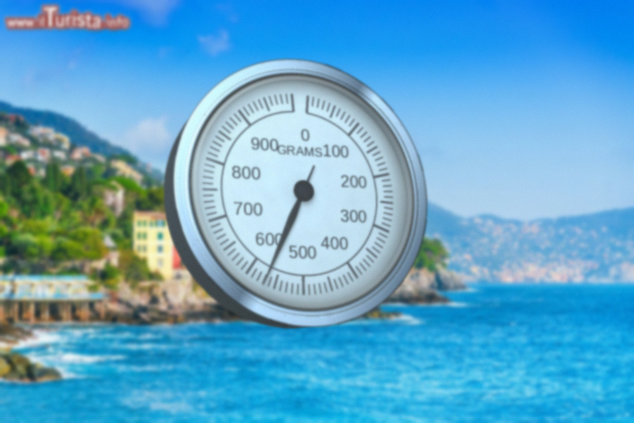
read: **570** g
